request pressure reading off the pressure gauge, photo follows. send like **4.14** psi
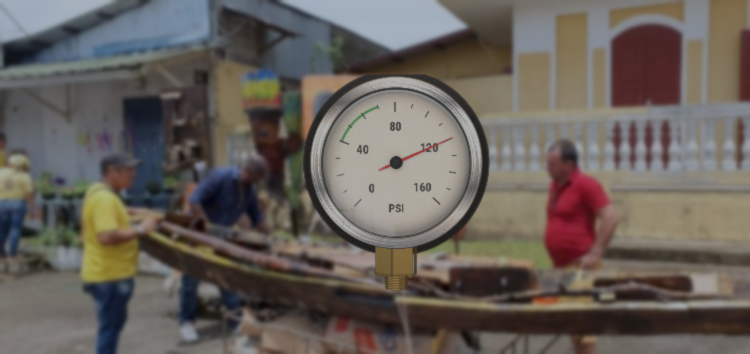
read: **120** psi
